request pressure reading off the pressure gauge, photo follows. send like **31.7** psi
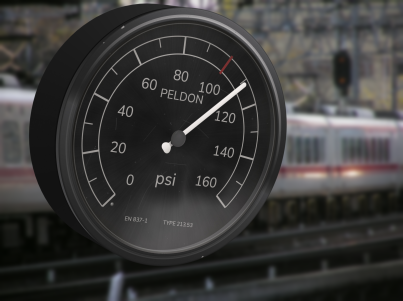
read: **110** psi
